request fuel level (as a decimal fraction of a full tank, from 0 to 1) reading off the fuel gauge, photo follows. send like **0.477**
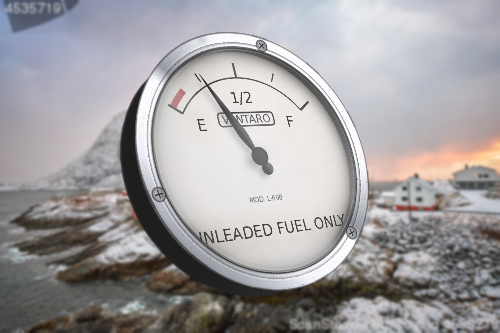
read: **0.25**
